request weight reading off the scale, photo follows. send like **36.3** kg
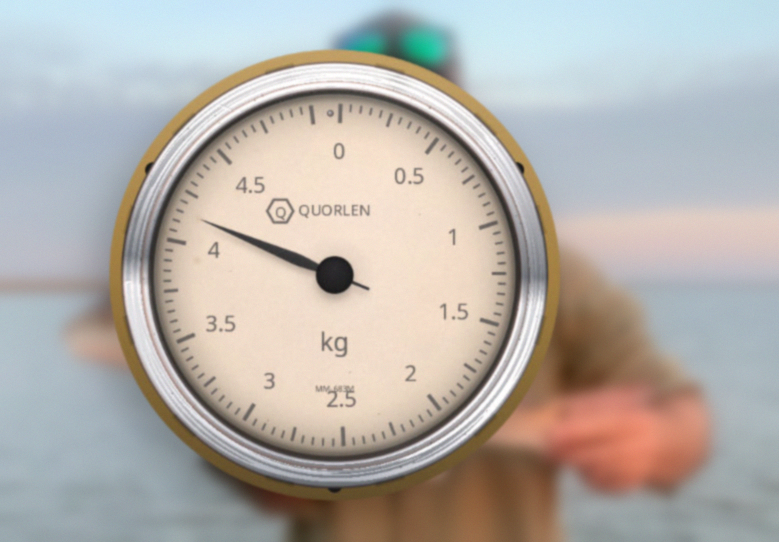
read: **4.15** kg
